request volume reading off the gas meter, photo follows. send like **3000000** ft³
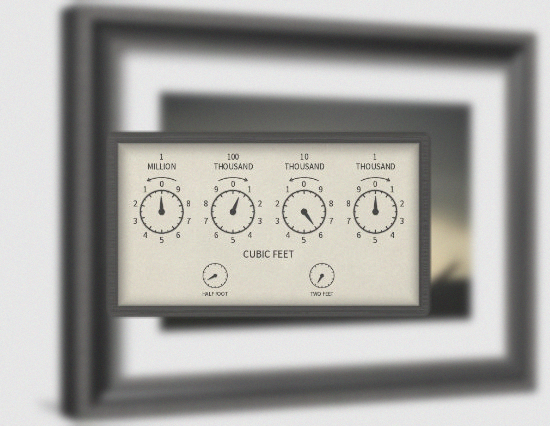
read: **6000** ft³
